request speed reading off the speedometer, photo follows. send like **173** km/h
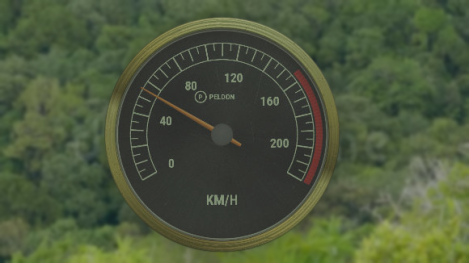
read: **55** km/h
